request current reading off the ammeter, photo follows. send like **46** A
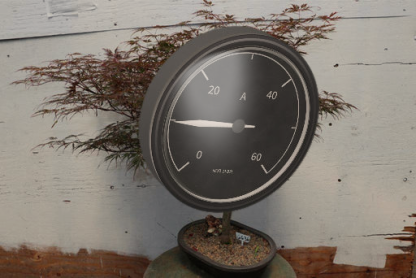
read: **10** A
